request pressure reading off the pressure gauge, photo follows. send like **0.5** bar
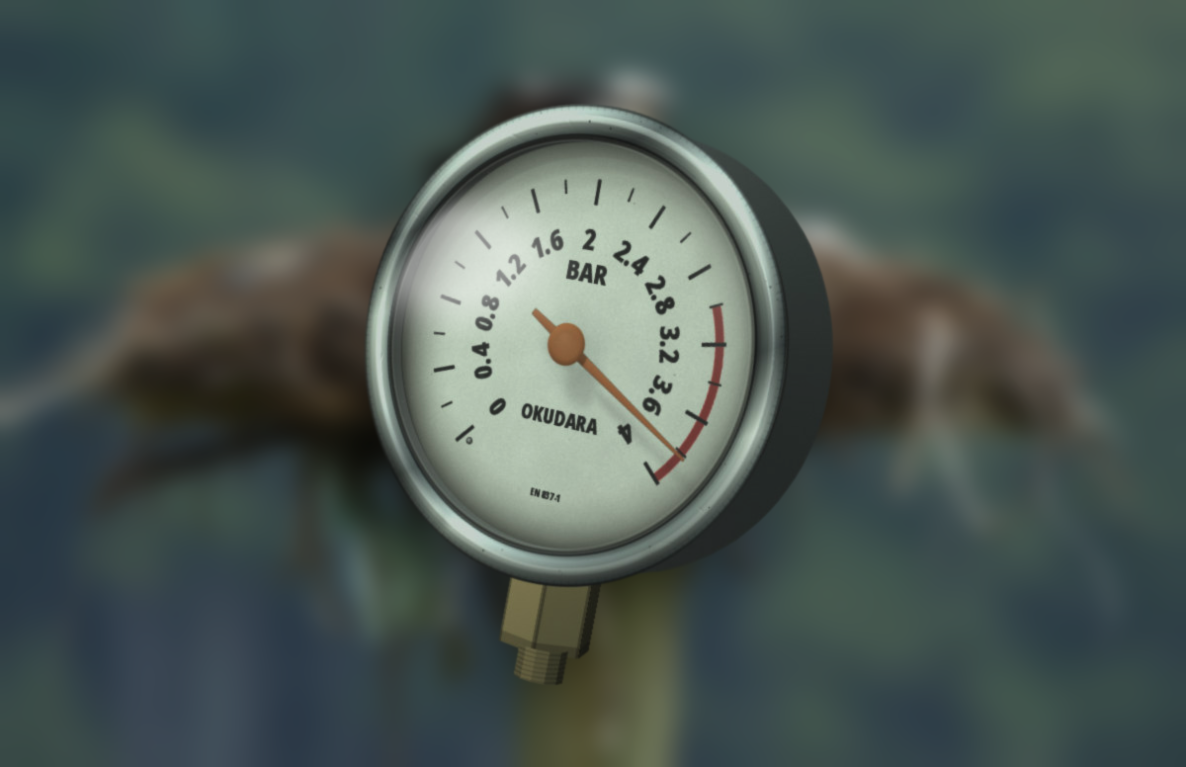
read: **3.8** bar
